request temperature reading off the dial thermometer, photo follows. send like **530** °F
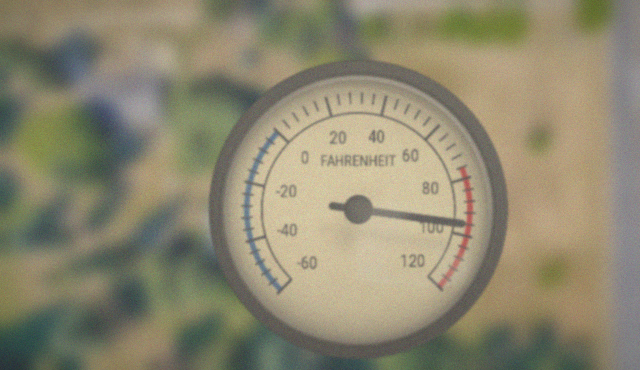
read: **96** °F
